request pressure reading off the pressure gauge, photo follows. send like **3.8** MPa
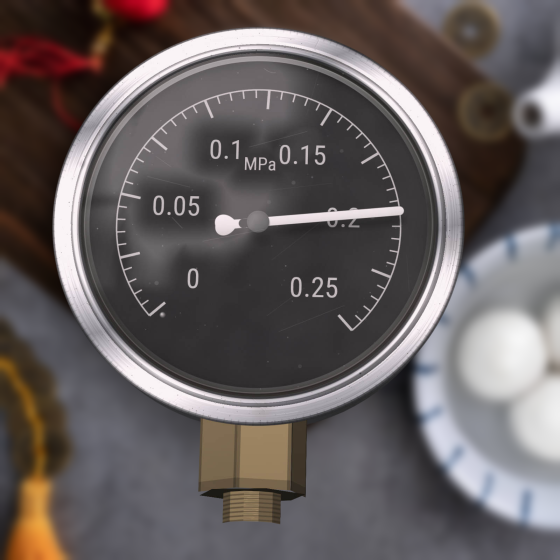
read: **0.2** MPa
